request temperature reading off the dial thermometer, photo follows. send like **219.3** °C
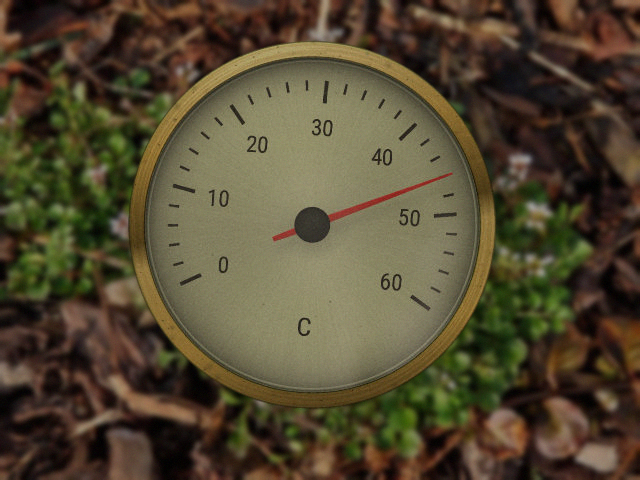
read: **46** °C
